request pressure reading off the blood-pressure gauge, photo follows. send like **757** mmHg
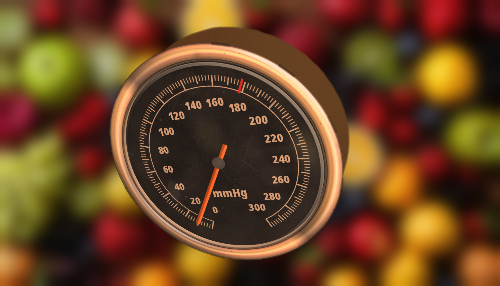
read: **10** mmHg
